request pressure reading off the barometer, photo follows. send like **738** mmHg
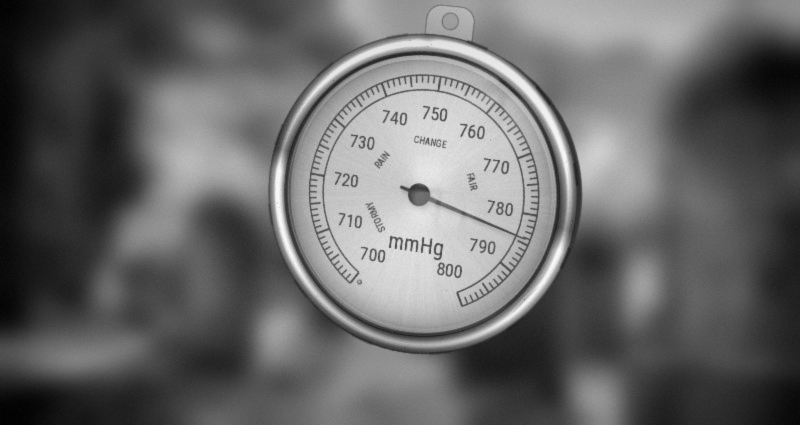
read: **784** mmHg
